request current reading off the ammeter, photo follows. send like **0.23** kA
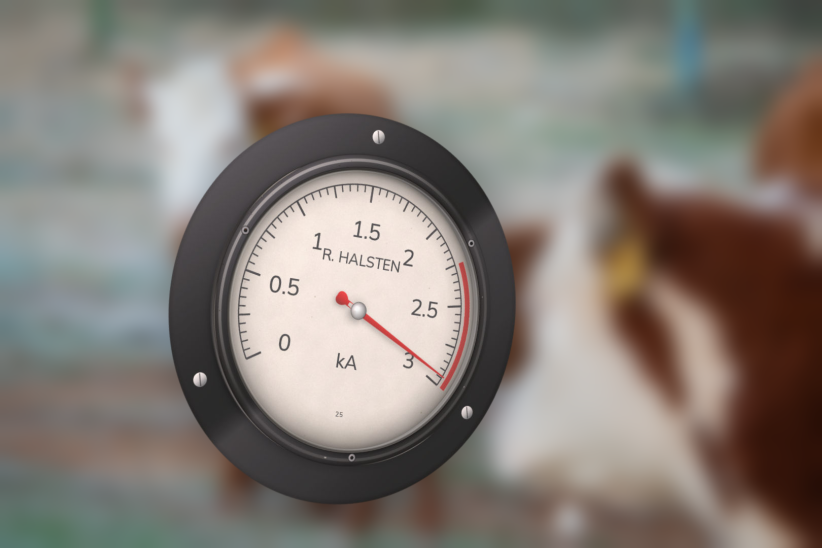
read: **2.95** kA
